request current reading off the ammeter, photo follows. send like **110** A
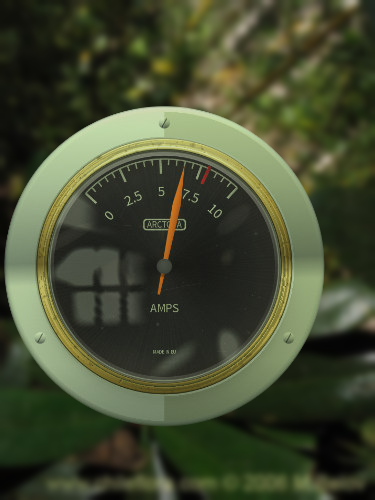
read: **6.5** A
